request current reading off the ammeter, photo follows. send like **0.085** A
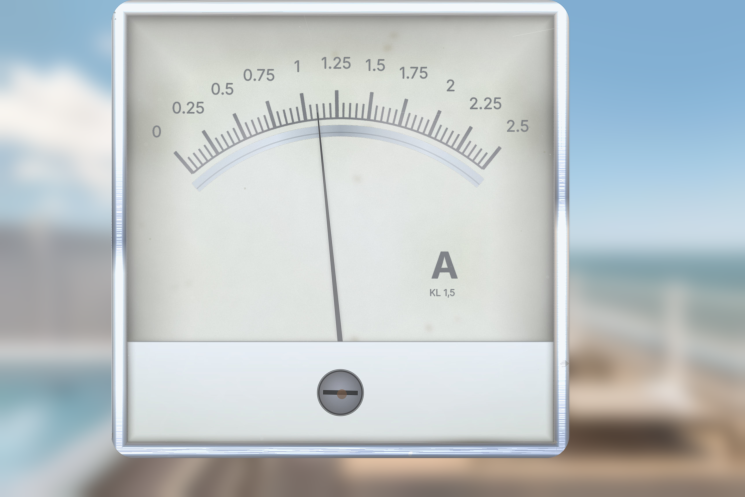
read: **1.1** A
